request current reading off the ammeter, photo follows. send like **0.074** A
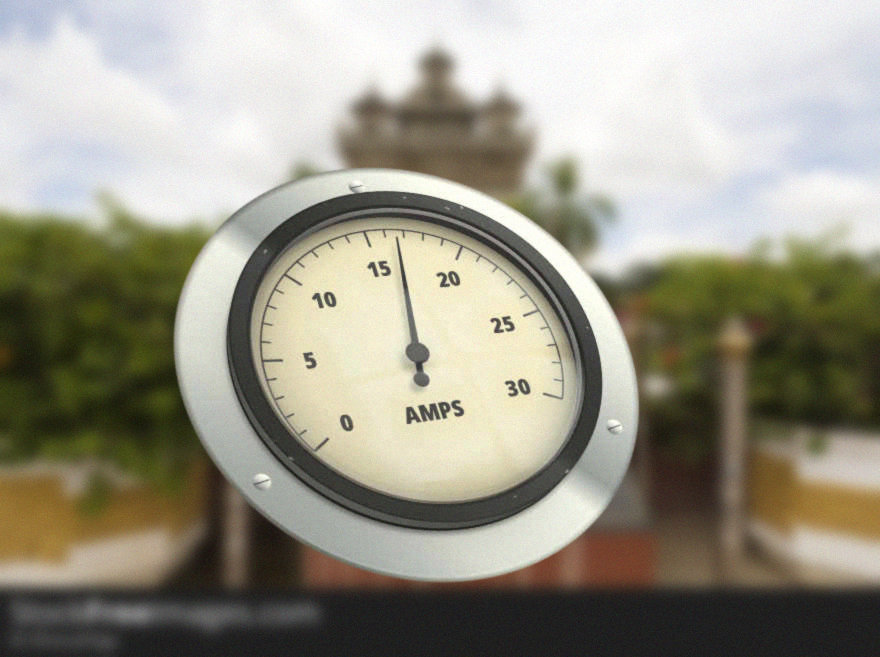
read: **16.5** A
